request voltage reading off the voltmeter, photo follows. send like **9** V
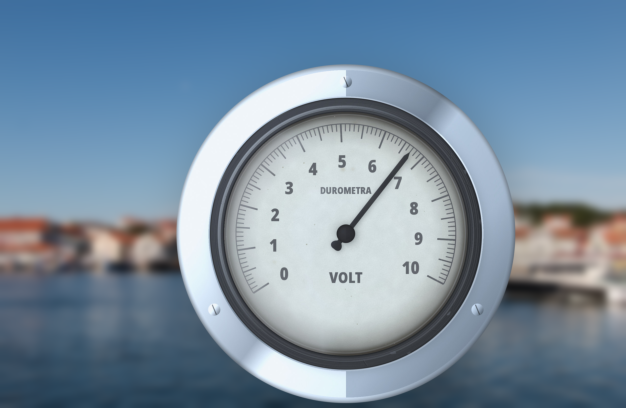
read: **6.7** V
